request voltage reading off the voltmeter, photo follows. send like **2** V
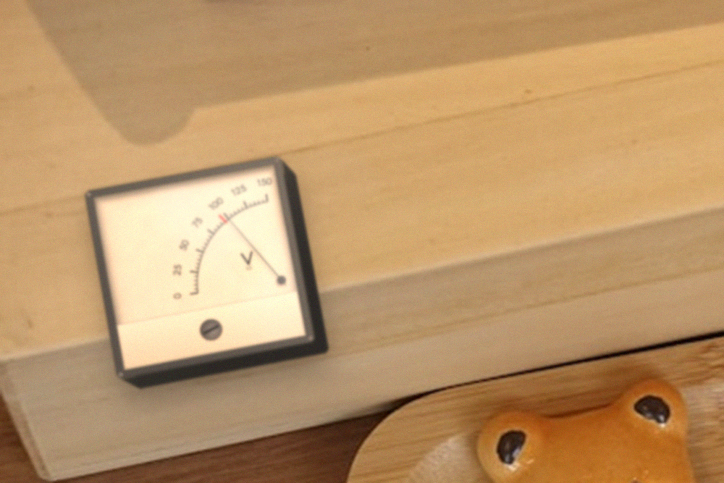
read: **100** V
